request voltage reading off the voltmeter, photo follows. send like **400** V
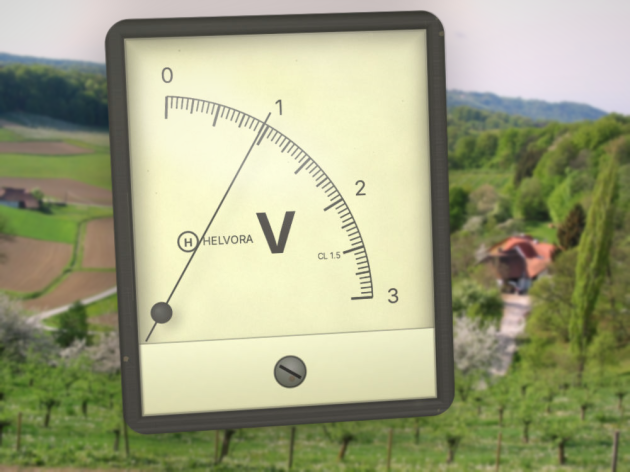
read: **0.95** V
